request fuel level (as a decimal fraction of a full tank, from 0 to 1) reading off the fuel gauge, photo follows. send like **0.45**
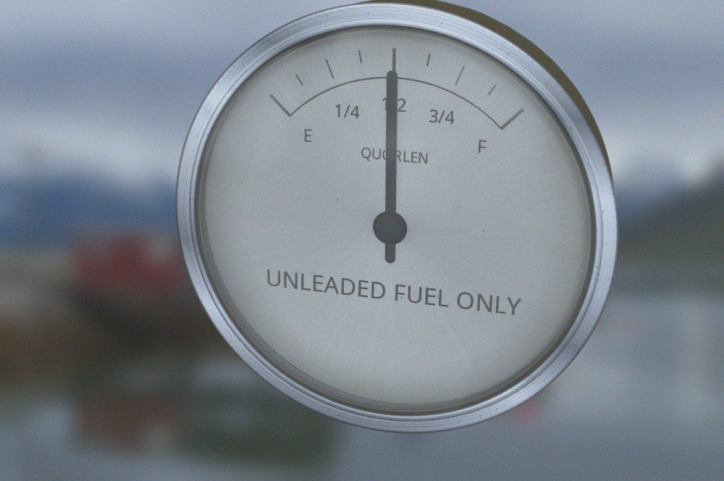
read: **0.5**
